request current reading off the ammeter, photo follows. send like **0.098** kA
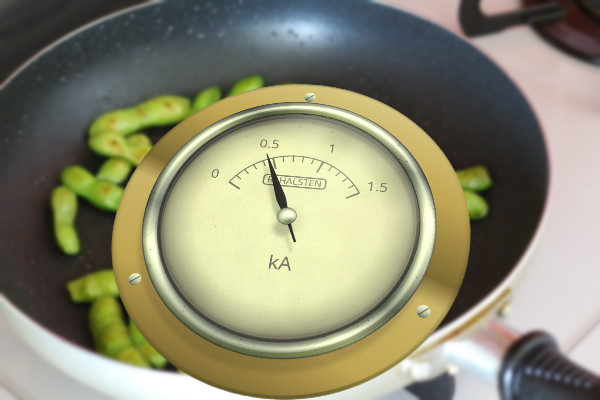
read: **0.45** kA
